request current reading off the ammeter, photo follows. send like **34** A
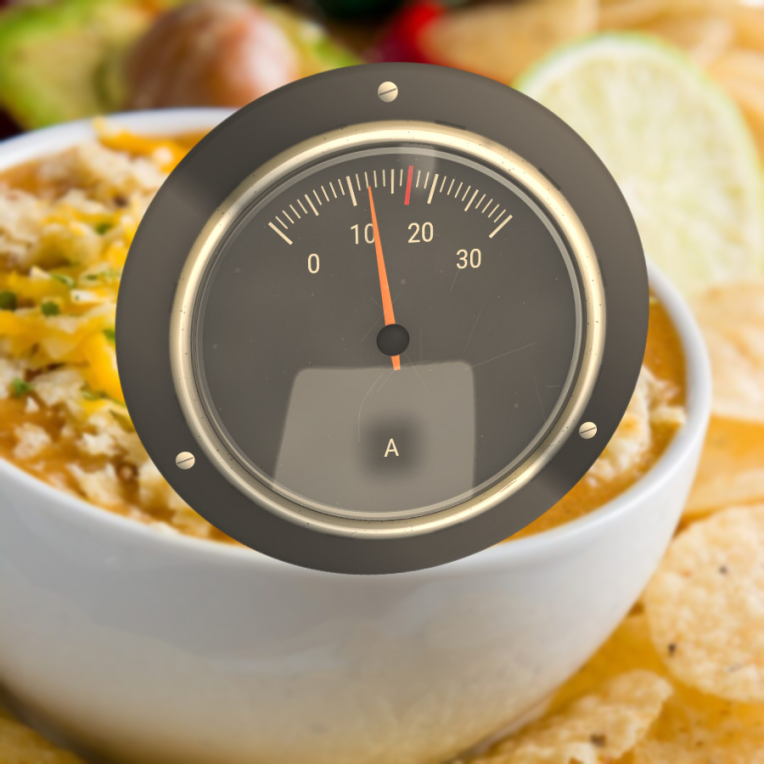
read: **12** A
